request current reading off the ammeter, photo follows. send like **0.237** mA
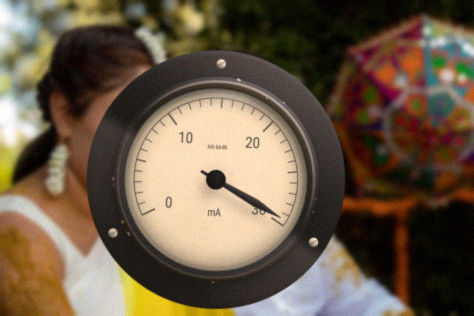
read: **29.5** mA
